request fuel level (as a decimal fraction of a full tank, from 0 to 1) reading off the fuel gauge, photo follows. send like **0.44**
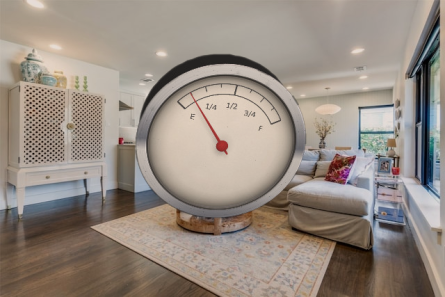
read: **0.125**
